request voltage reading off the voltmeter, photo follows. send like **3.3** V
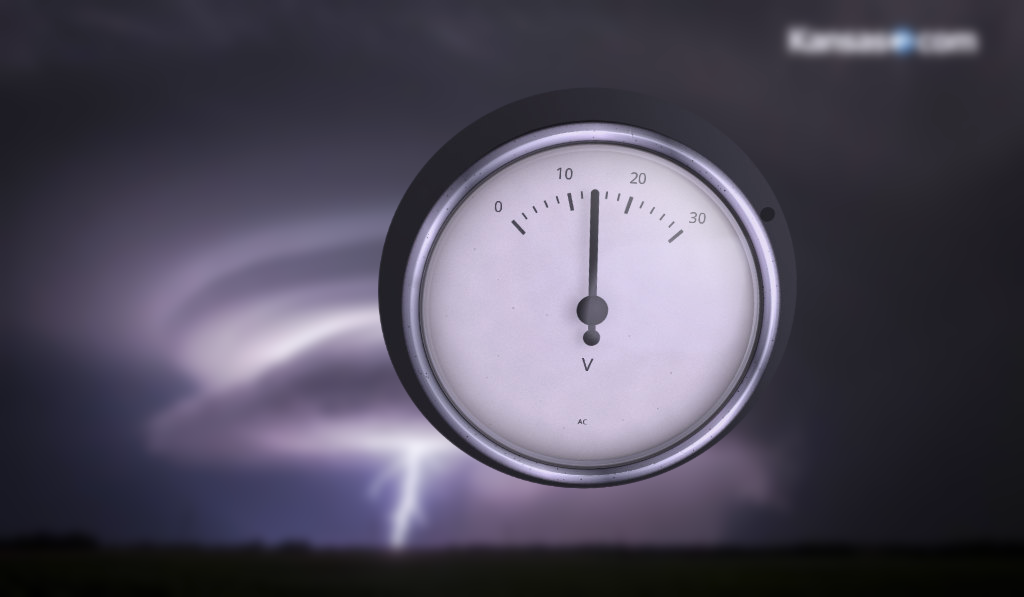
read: **14** V
